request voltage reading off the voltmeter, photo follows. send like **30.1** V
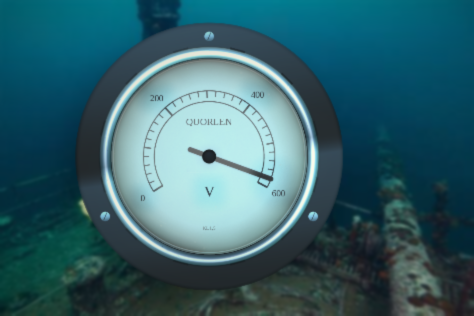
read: **580** V
